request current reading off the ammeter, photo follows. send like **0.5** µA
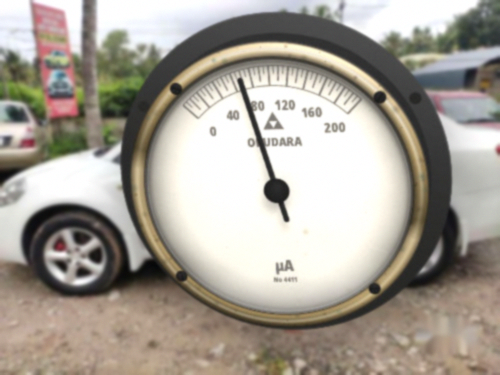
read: **70** µA
